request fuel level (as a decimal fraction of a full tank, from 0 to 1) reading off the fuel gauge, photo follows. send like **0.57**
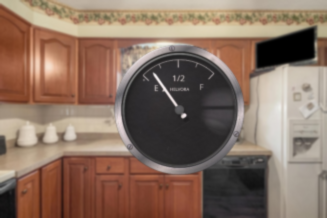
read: **0.125**
